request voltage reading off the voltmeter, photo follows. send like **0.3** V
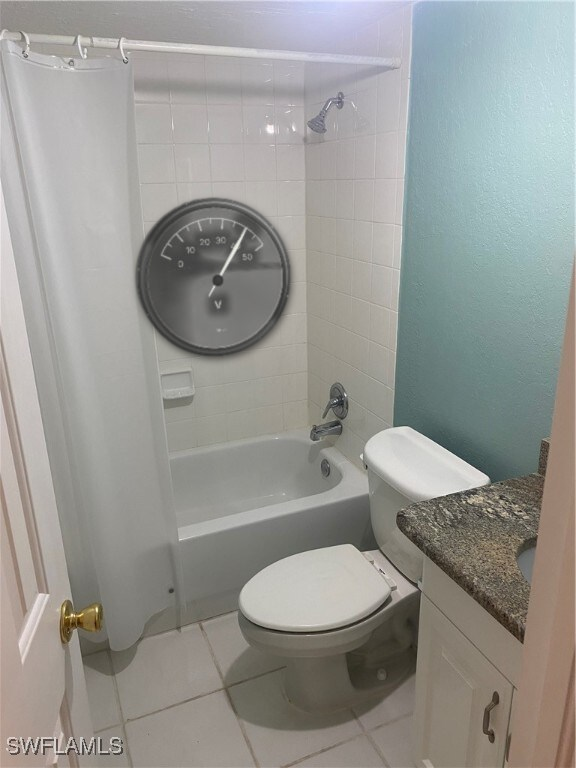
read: **40** V
